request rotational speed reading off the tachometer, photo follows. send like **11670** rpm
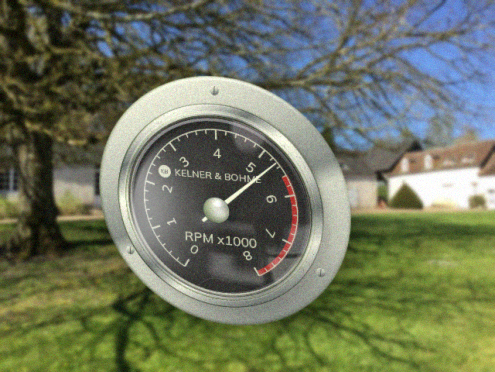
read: **5300** rpm
